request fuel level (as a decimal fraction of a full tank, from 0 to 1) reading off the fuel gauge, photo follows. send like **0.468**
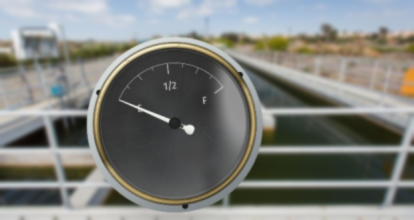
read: **0**
